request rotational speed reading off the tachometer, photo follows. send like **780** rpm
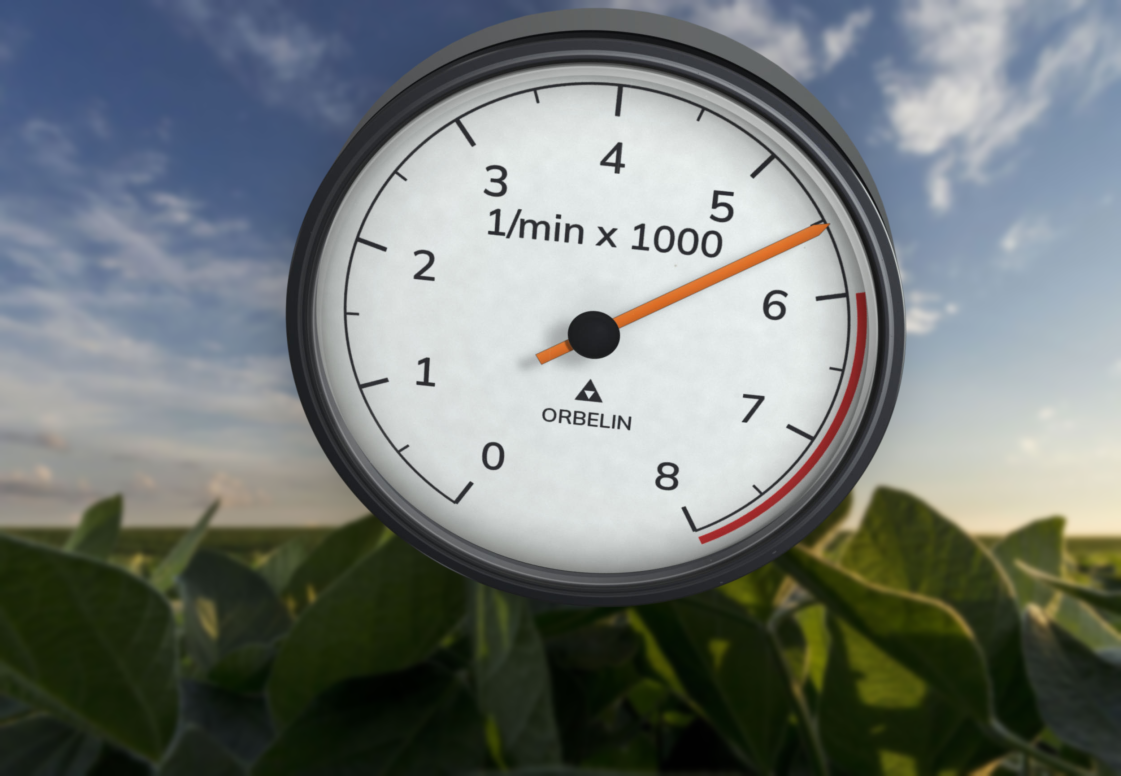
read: **5500** rpm
